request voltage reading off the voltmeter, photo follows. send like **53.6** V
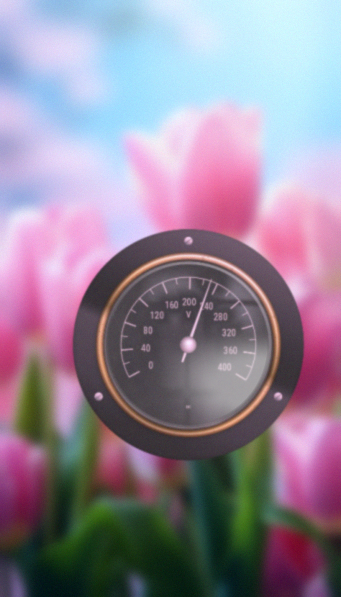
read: **230** V
